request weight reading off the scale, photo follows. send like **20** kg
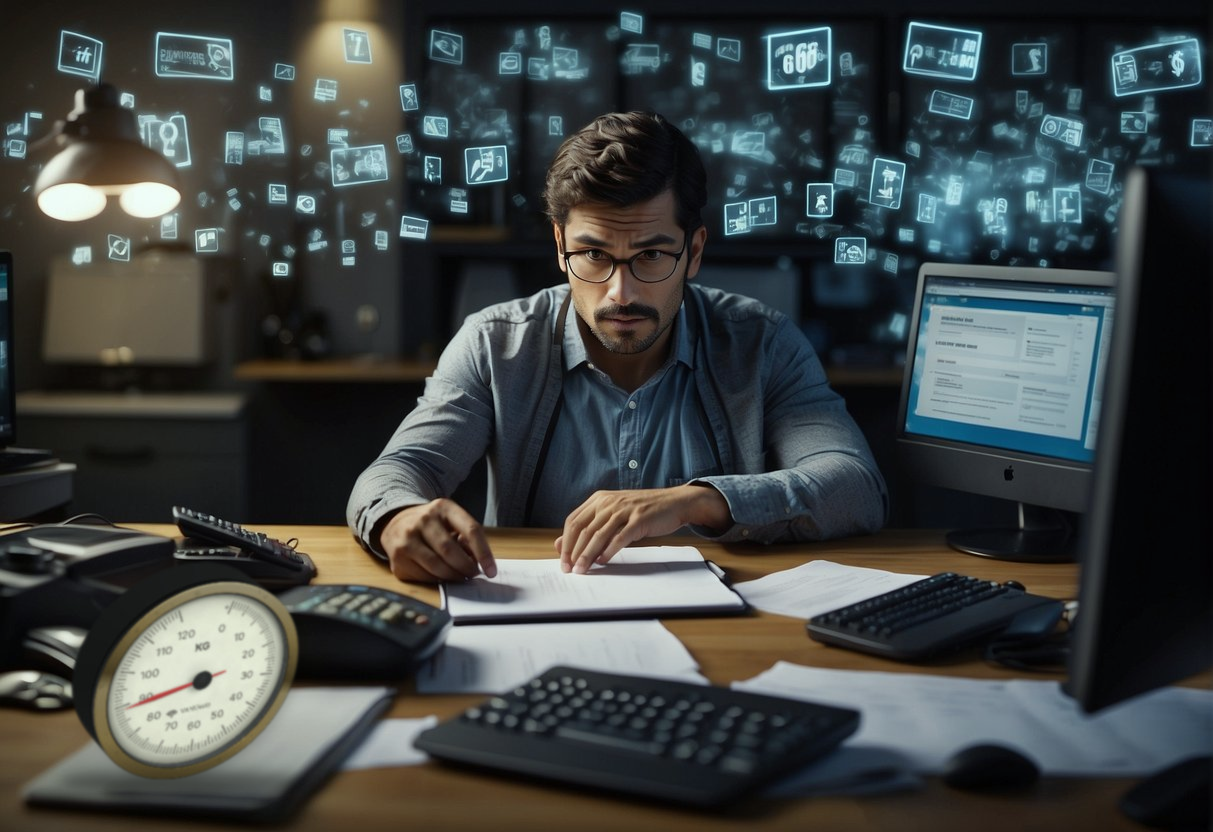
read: **90** kg
